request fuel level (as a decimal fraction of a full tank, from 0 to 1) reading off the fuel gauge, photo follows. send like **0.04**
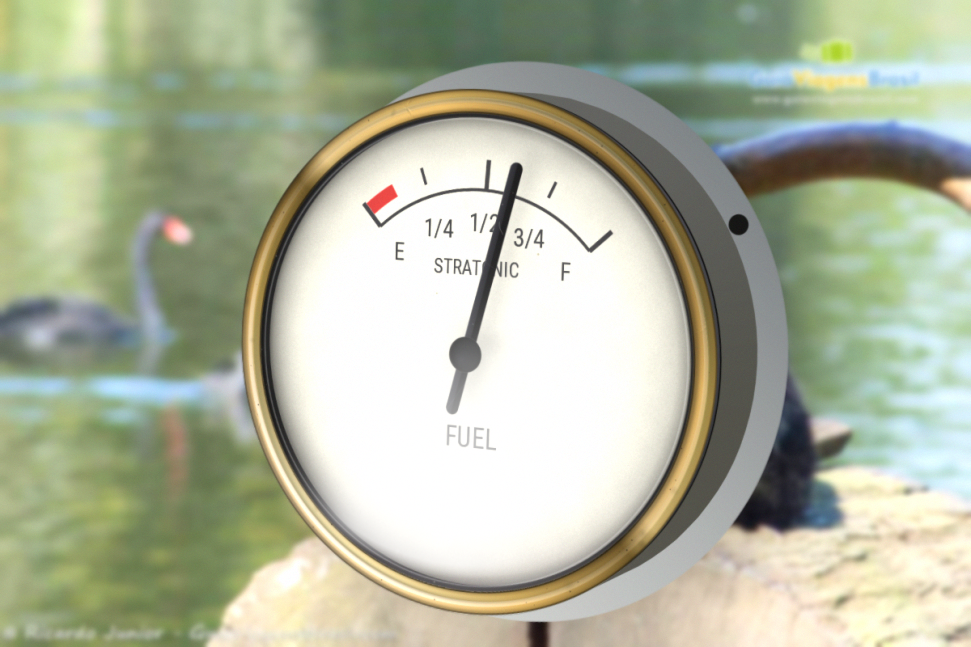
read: **0.625**
